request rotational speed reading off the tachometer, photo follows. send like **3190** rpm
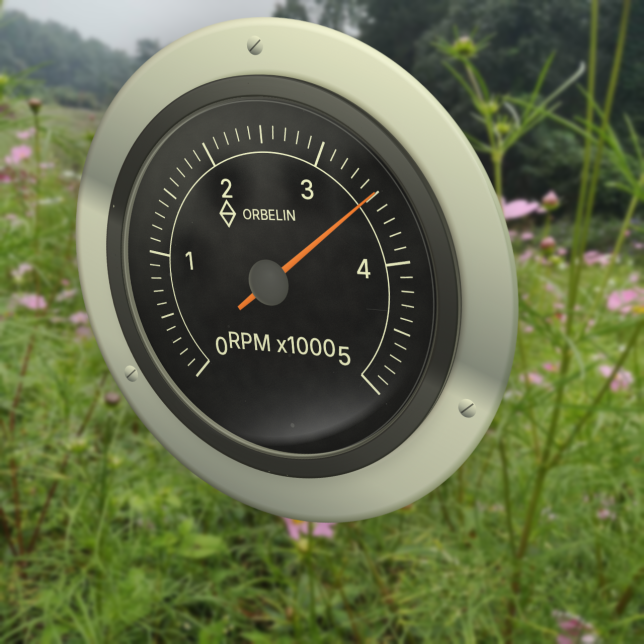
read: **3500** rpm
